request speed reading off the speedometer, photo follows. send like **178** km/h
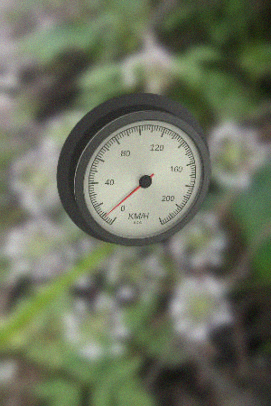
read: **10** km/h
